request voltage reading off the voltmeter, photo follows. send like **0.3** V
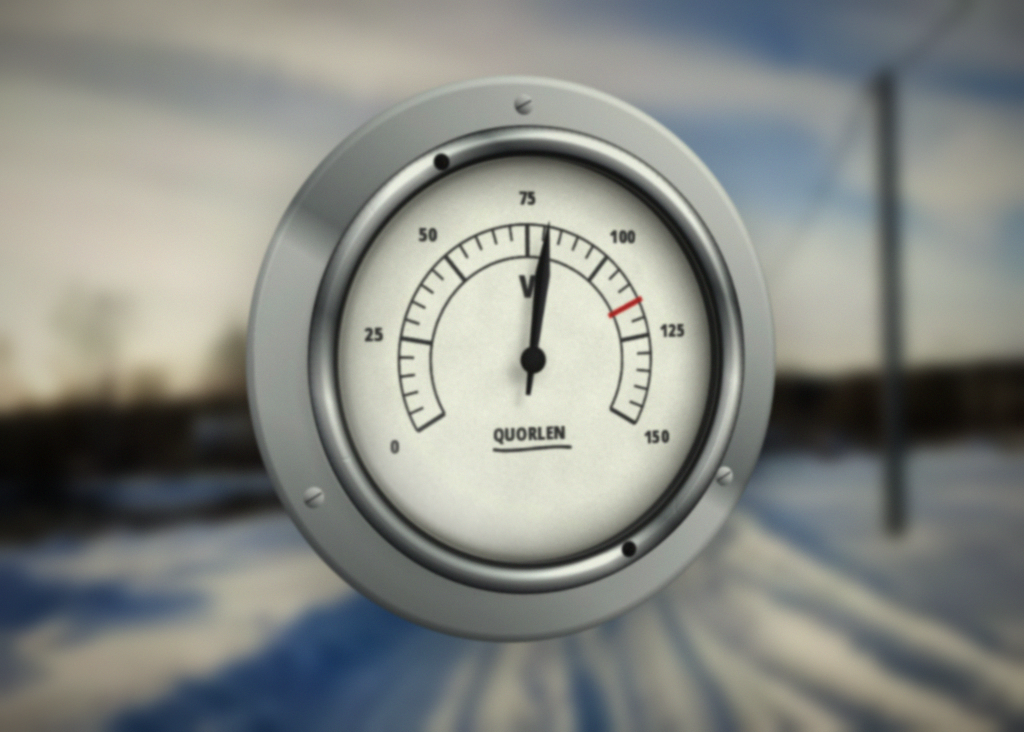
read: **80** V
